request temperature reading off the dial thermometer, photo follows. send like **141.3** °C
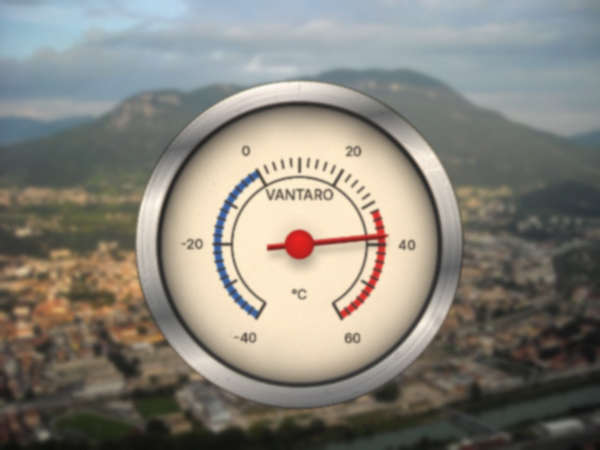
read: **38** °C
